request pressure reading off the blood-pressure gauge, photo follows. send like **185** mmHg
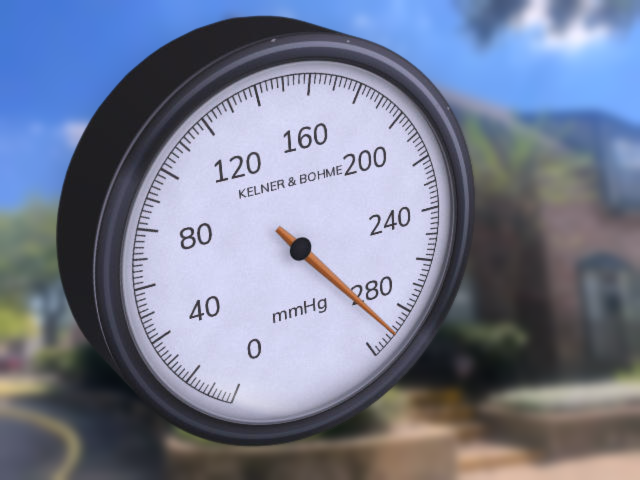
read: **290** mmHg
